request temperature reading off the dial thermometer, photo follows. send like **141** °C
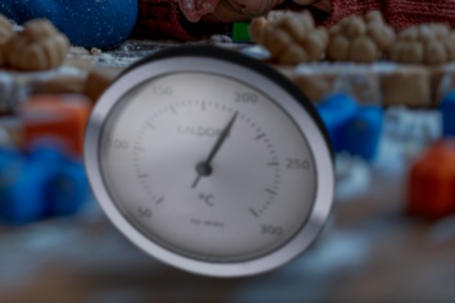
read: **200** °C
